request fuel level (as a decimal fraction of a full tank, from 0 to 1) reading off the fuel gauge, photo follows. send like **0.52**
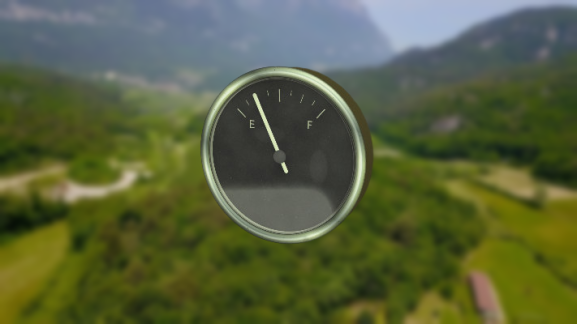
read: **0.25**
